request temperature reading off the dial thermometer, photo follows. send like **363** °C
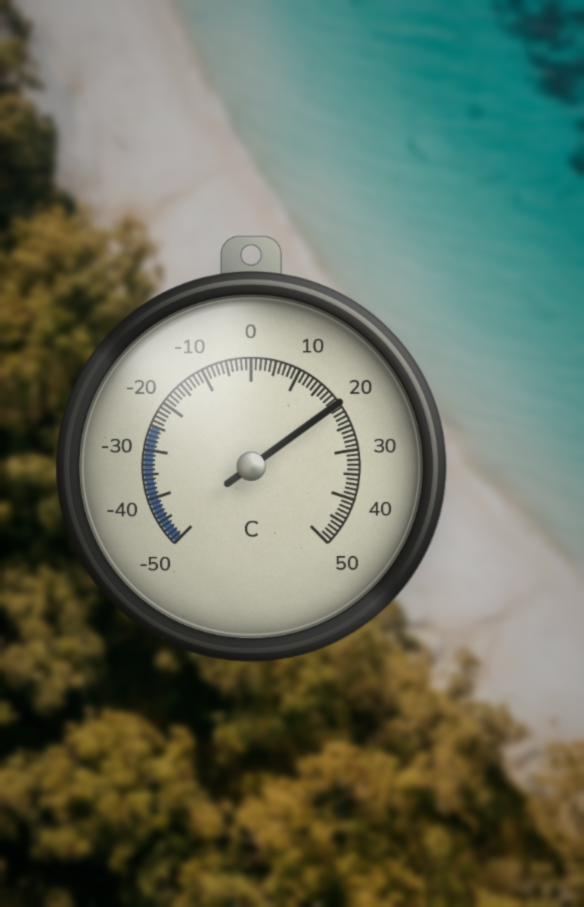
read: **20** °C
